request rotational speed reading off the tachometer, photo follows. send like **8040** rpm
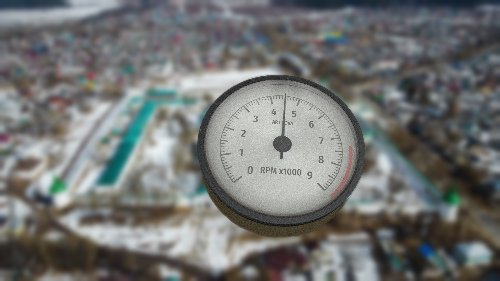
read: **4500** rpm
